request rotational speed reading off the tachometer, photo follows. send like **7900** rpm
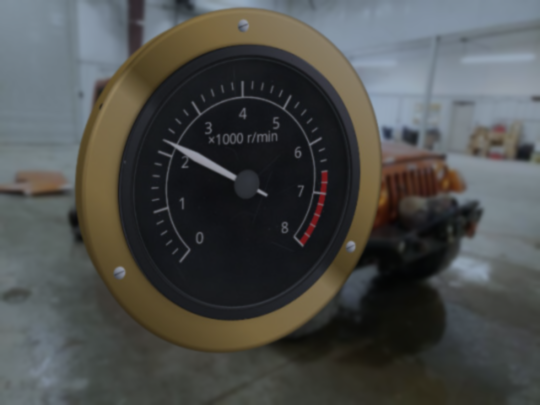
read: **2200** rpm
